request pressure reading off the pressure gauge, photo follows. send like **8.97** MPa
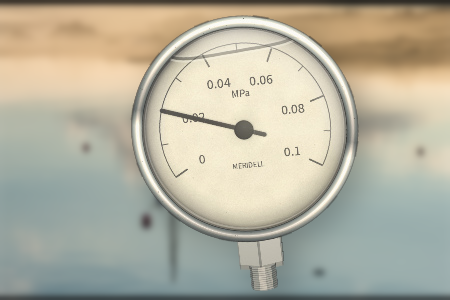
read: **0.02** MPa
